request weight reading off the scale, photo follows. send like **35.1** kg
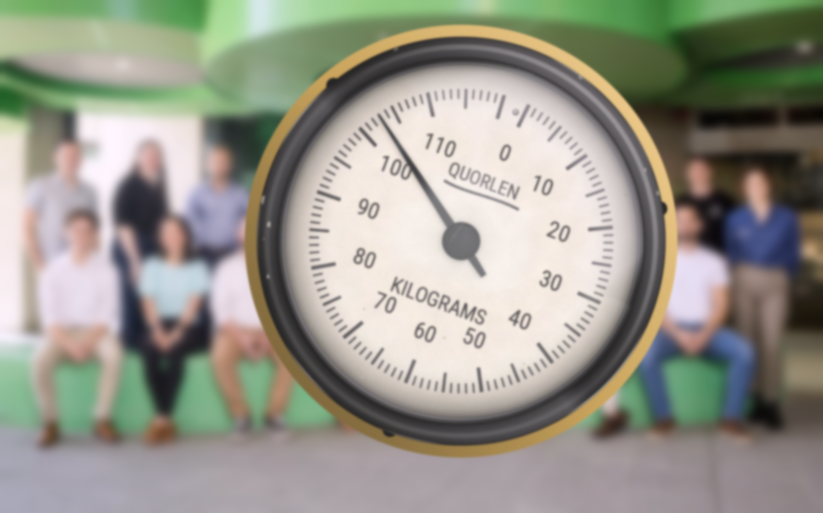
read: **103** kg
